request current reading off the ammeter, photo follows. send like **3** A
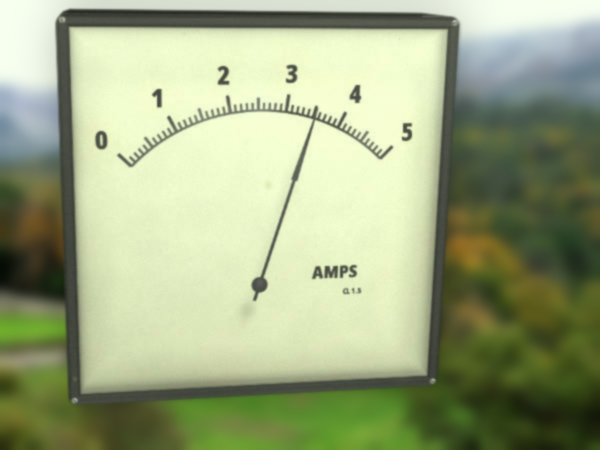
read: **3.5** A
